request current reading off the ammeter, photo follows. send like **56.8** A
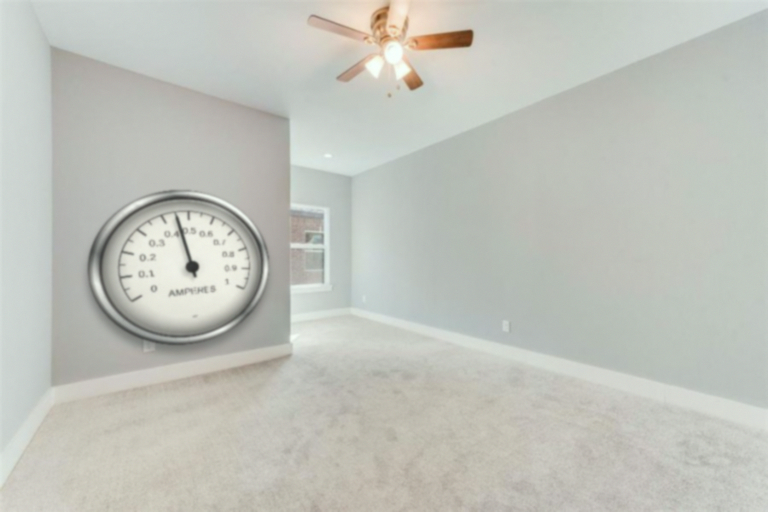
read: **0.45** A
